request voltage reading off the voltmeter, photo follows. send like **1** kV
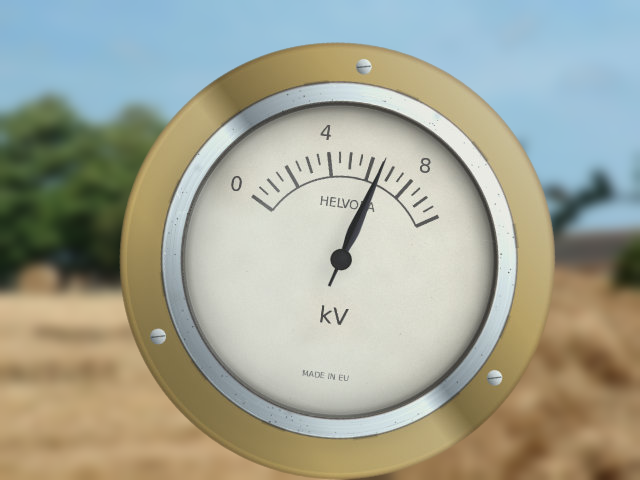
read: **6.5** kV
